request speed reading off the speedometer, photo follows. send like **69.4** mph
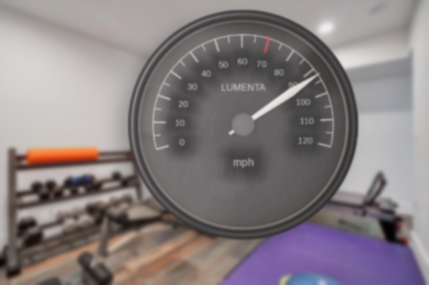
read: **92.5** mph
